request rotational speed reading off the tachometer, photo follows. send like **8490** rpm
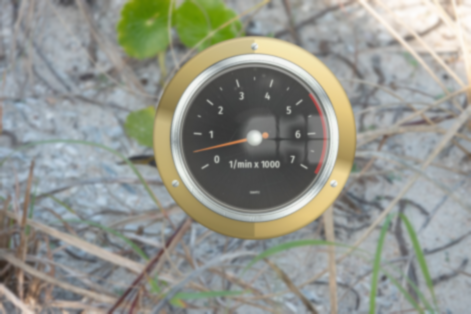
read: **500** rpm
